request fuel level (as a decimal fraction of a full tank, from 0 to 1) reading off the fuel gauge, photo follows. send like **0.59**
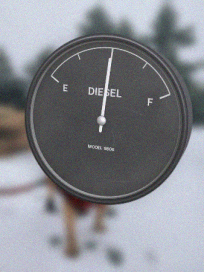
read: **0.5**
